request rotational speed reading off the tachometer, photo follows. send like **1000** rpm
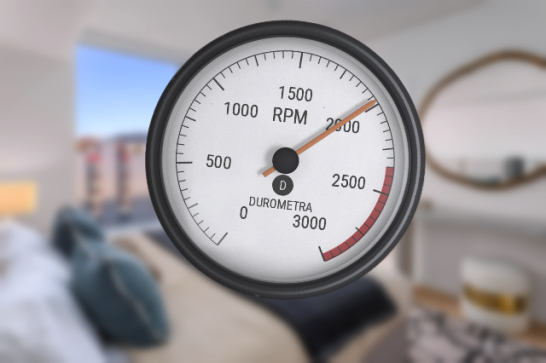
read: **1975** rpm
